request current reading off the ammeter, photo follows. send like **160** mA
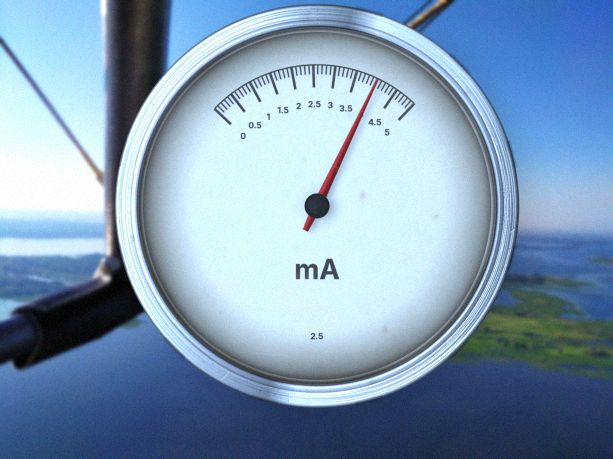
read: **4** mA
